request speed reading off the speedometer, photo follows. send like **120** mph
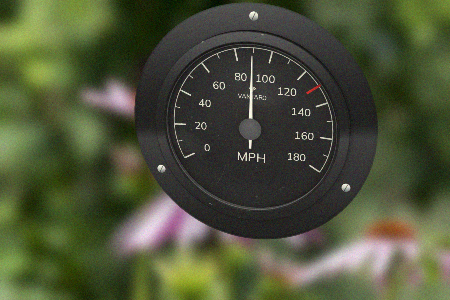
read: **90** mph
